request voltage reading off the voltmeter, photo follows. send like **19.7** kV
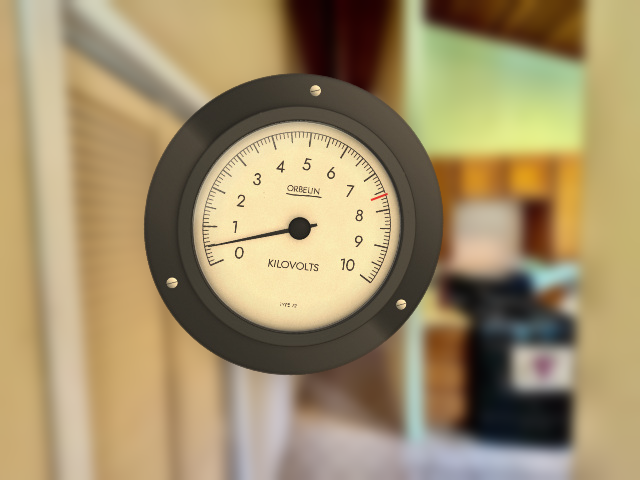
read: **0.5** kV
